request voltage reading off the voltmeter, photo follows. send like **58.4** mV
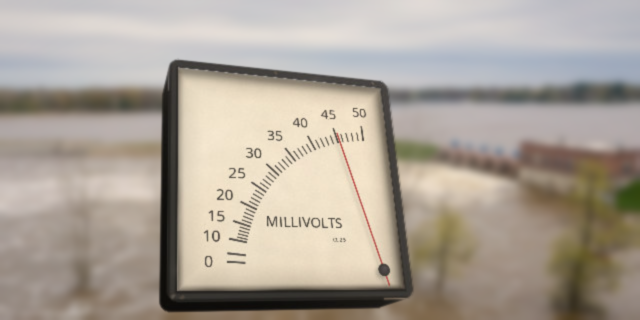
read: **45** mV
